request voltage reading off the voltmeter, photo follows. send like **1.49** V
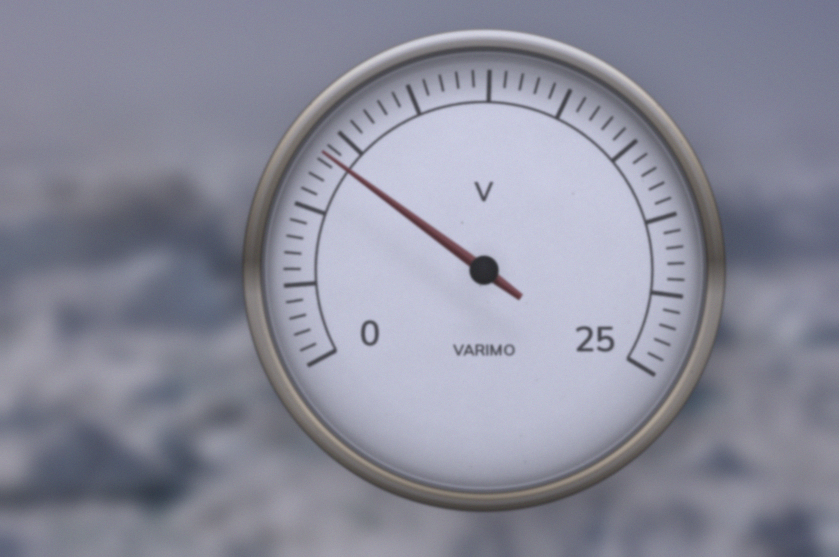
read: **6.75** V
